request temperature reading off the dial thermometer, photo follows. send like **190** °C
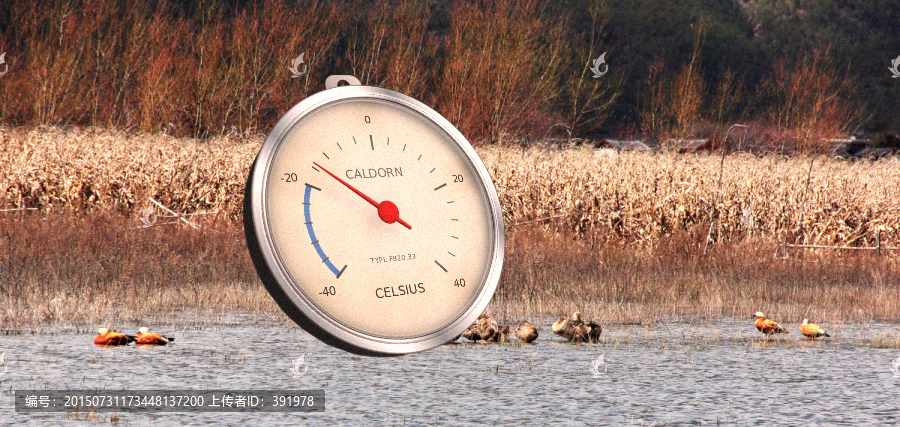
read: **-16** °C
